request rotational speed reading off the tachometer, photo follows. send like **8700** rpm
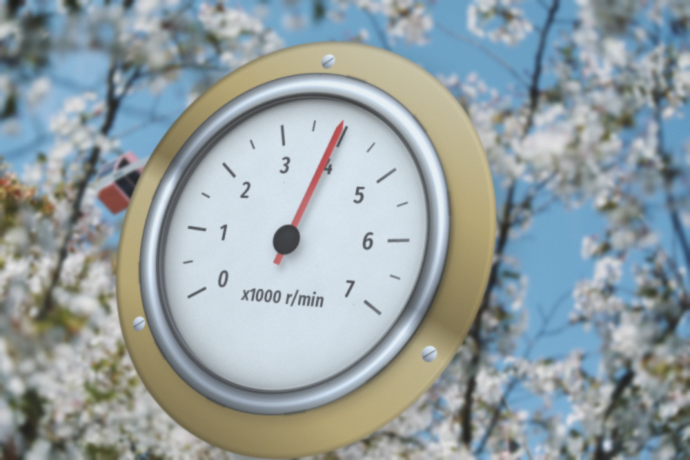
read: **4000** rpm
